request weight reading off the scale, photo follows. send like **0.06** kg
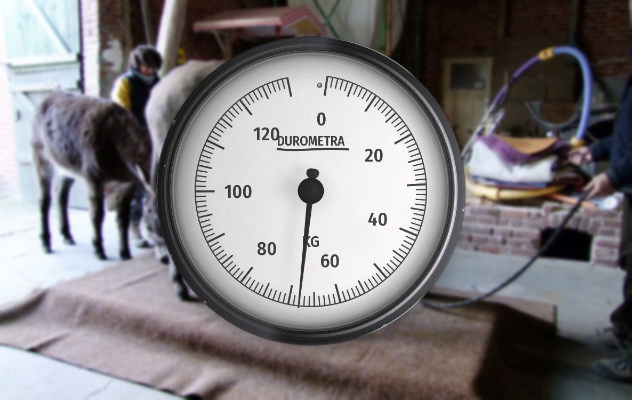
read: **68** kg
